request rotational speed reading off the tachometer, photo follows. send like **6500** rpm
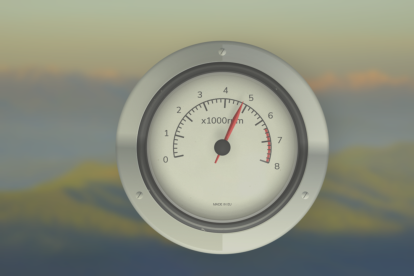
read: **4800** rpm
